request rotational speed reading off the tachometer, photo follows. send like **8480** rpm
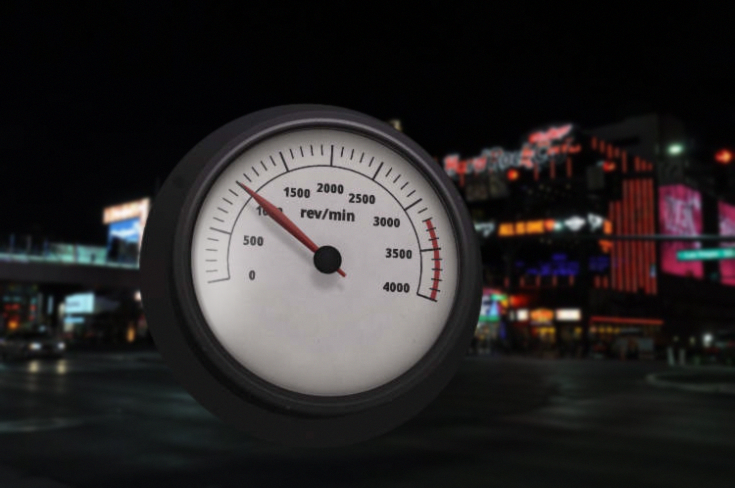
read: **1000** rpm
